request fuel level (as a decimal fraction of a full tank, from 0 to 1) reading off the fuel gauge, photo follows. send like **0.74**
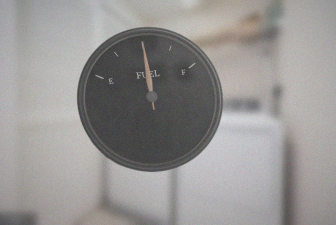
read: **0.5**
